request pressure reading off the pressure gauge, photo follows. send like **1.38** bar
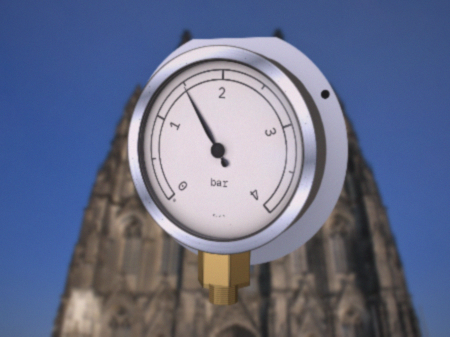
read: **1.5** bar
